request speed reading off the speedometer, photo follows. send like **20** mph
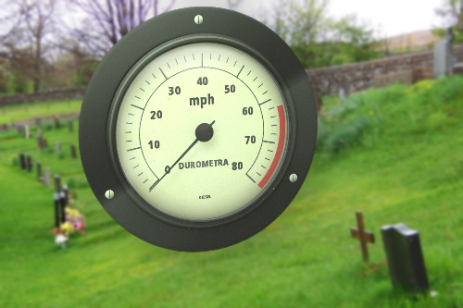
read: **0** mph
